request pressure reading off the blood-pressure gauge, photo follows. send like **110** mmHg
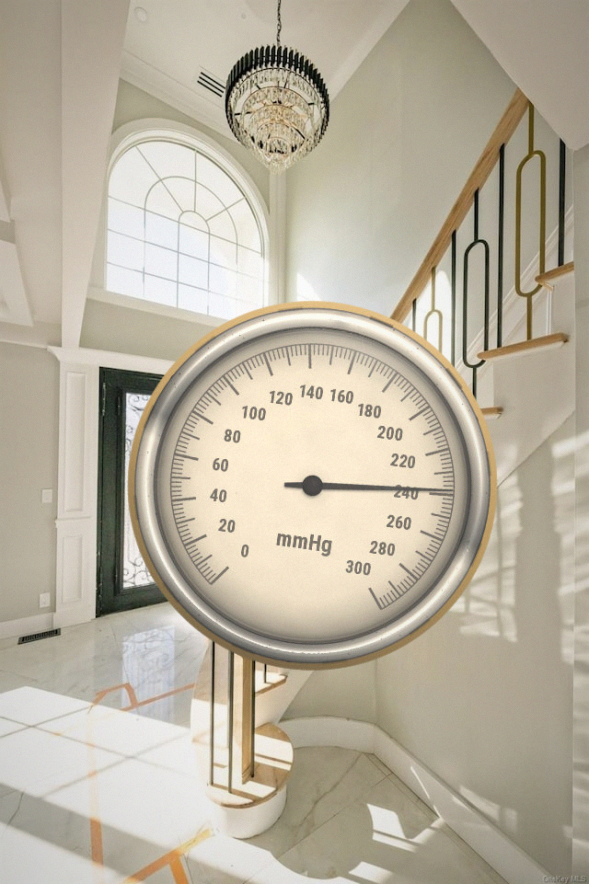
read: **238** mmHg
